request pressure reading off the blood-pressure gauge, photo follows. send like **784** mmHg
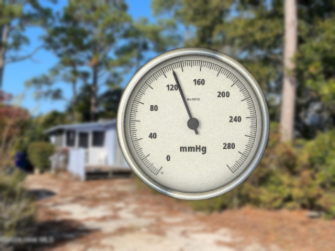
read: **130** mmHg
